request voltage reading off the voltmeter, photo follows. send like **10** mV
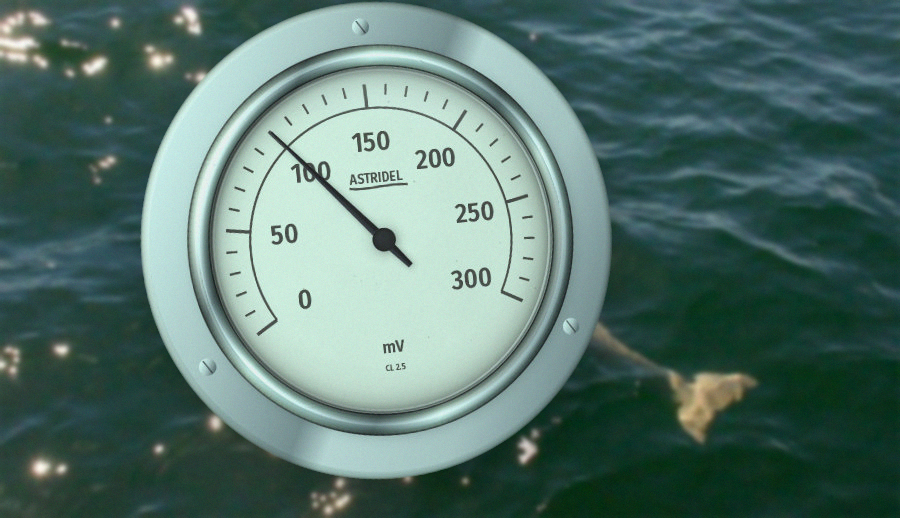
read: **100** mV
